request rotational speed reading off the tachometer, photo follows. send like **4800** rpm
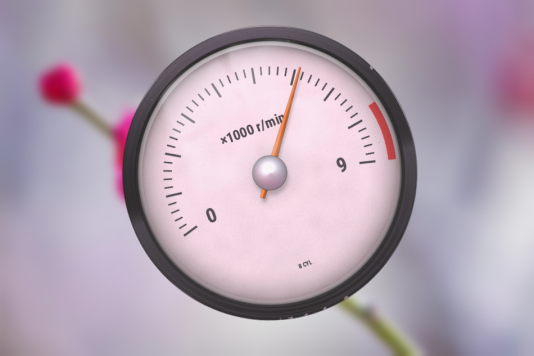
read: **6100** rpm
